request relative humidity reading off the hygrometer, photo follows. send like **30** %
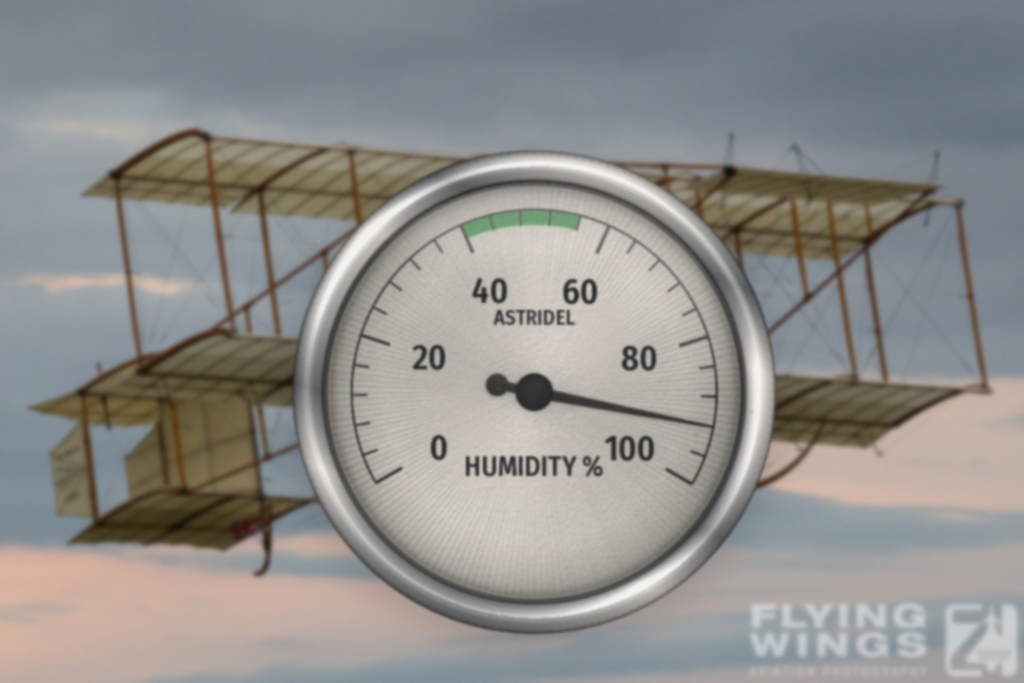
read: **92** %
